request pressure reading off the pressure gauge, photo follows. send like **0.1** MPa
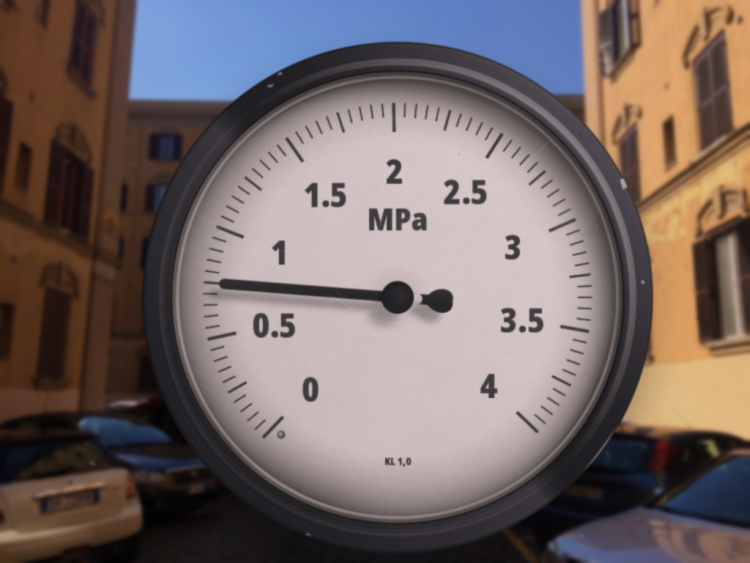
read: **0.75** MPa
